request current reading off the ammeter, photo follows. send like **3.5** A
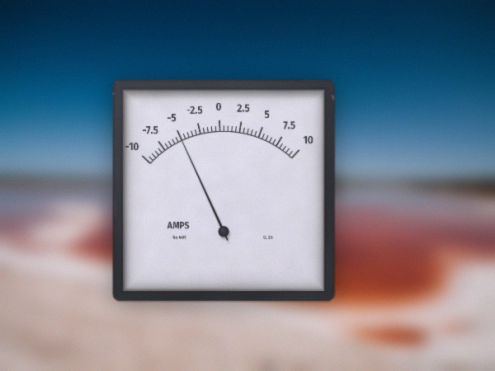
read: **-5** A
